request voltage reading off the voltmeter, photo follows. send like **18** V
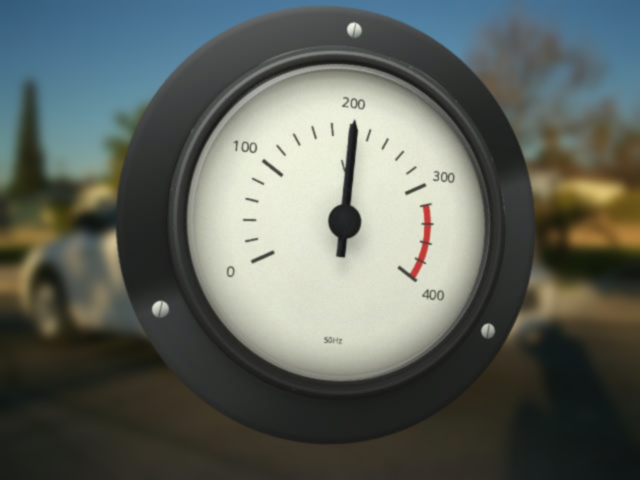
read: **200** V
